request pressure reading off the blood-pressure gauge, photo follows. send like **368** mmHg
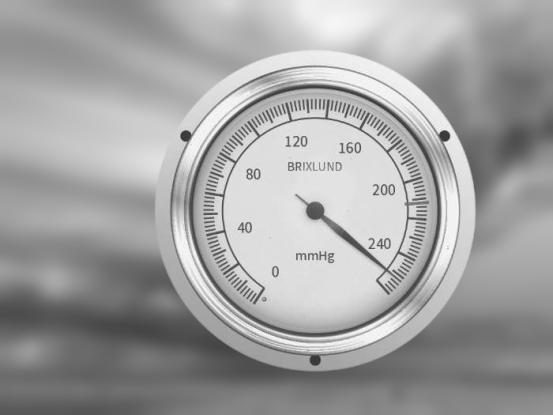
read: **252** mmHg
